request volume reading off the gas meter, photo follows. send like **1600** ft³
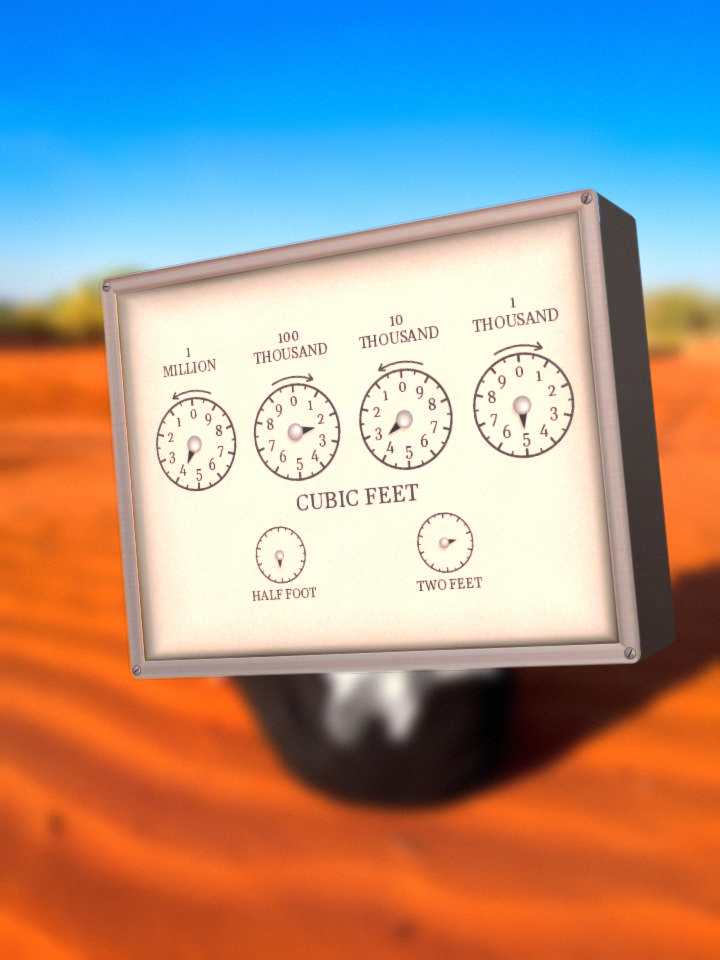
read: **423500** ft³
